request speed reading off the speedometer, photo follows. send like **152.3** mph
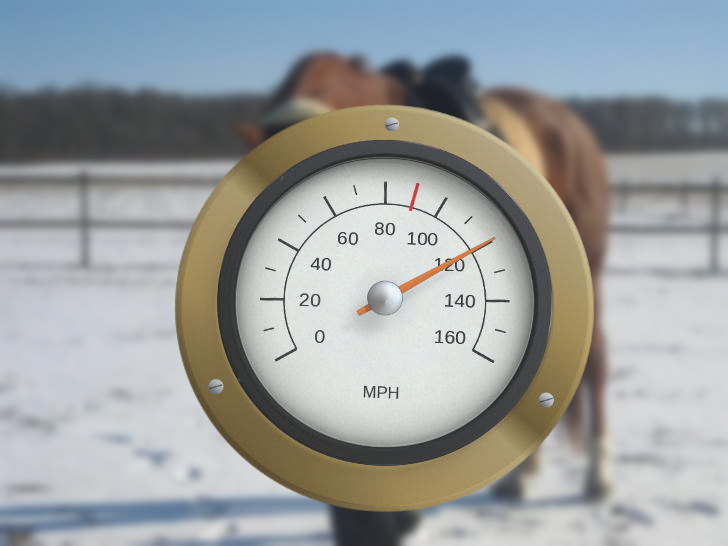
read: **120** mph
